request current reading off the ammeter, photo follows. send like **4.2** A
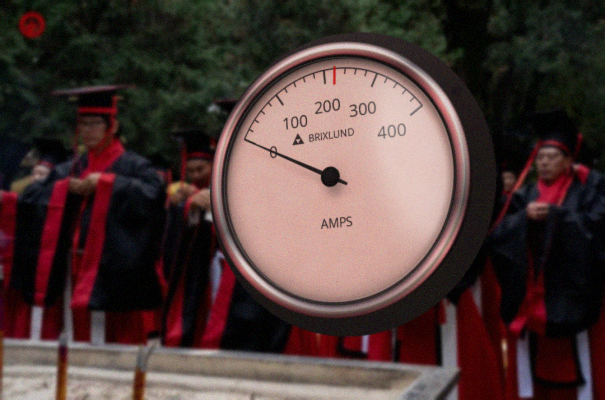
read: **0** A
